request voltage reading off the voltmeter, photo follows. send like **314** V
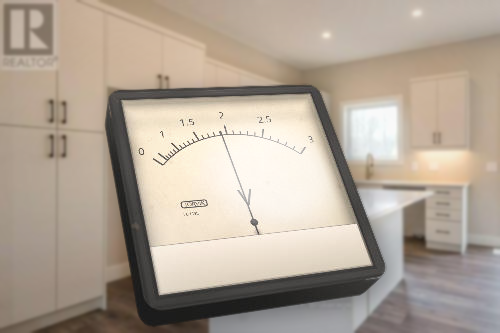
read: **1.9** V
